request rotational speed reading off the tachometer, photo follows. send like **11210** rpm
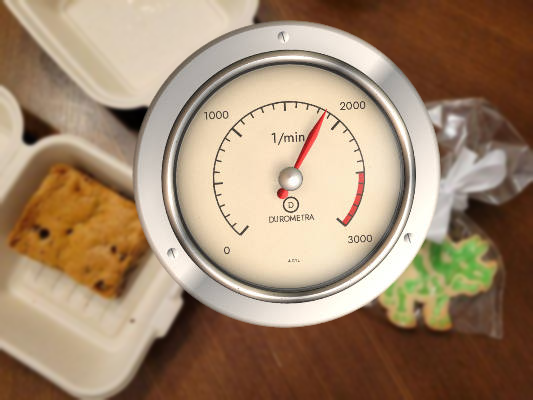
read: **1850** rpm
